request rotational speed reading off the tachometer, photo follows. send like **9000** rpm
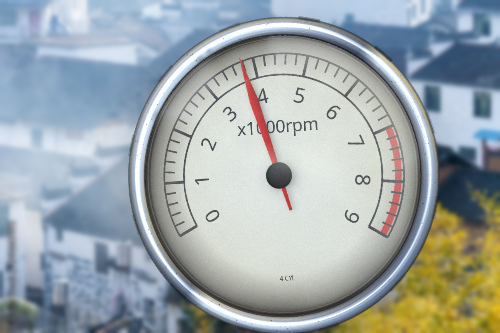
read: **3800** rpm
